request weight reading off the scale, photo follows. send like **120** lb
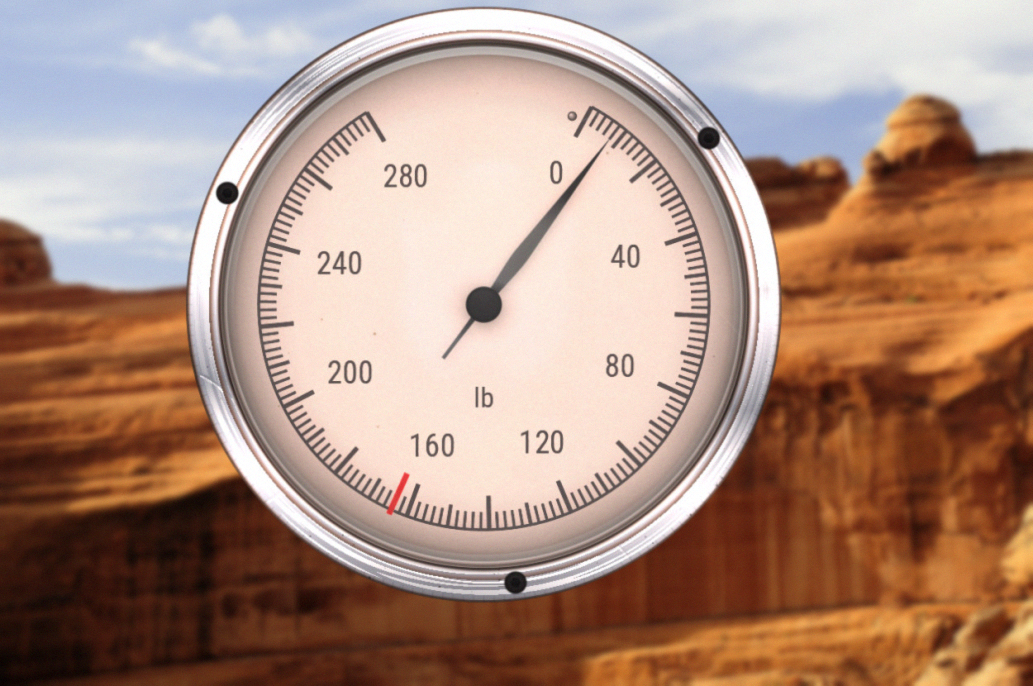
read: **8** lb
